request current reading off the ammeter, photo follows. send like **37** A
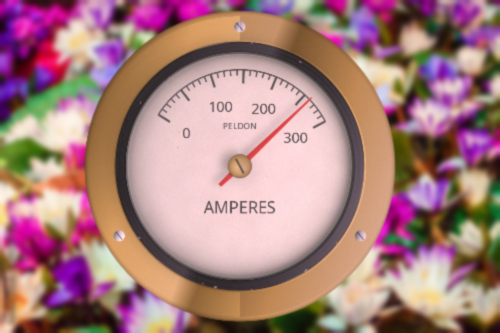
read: **260** A
